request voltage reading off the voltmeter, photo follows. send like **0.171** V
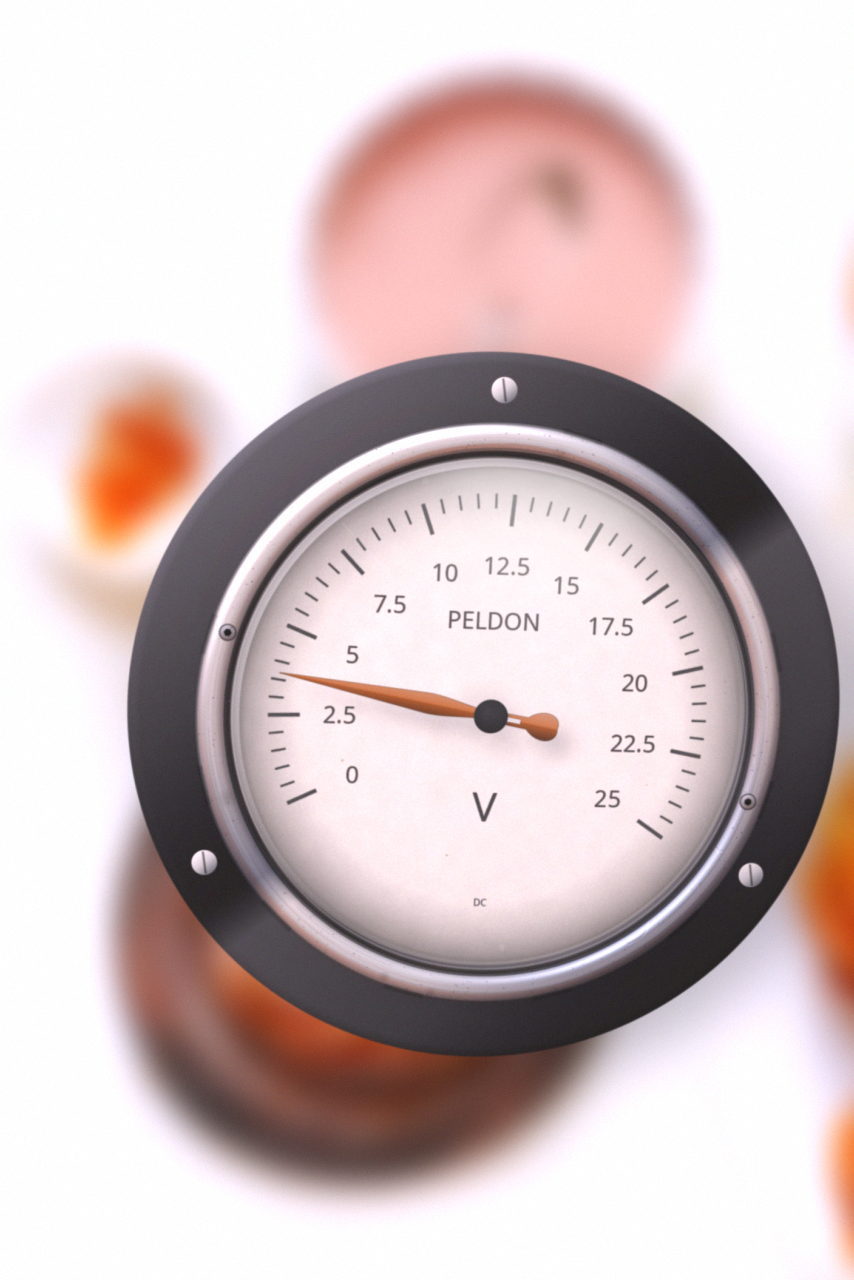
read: **3.75** V
